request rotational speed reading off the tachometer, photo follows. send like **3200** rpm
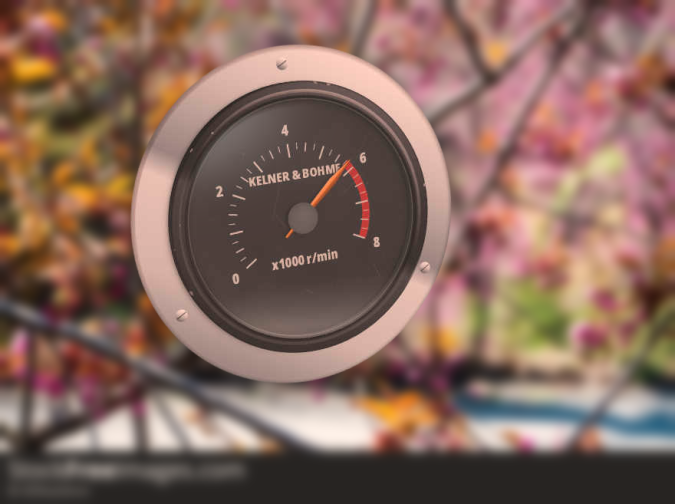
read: **5750** rpm
